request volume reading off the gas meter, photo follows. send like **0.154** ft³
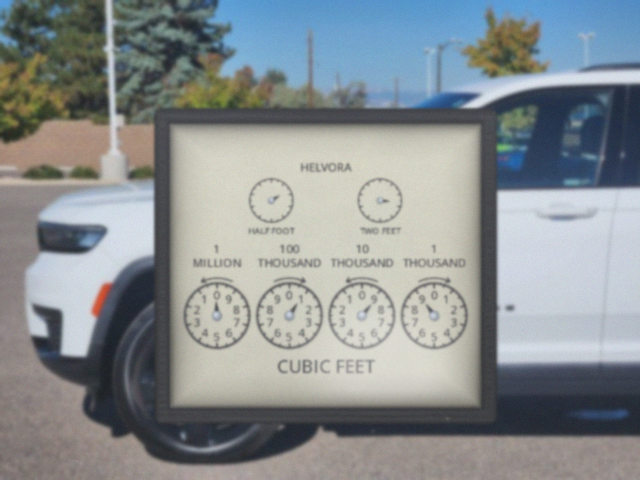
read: **8900** ft³
